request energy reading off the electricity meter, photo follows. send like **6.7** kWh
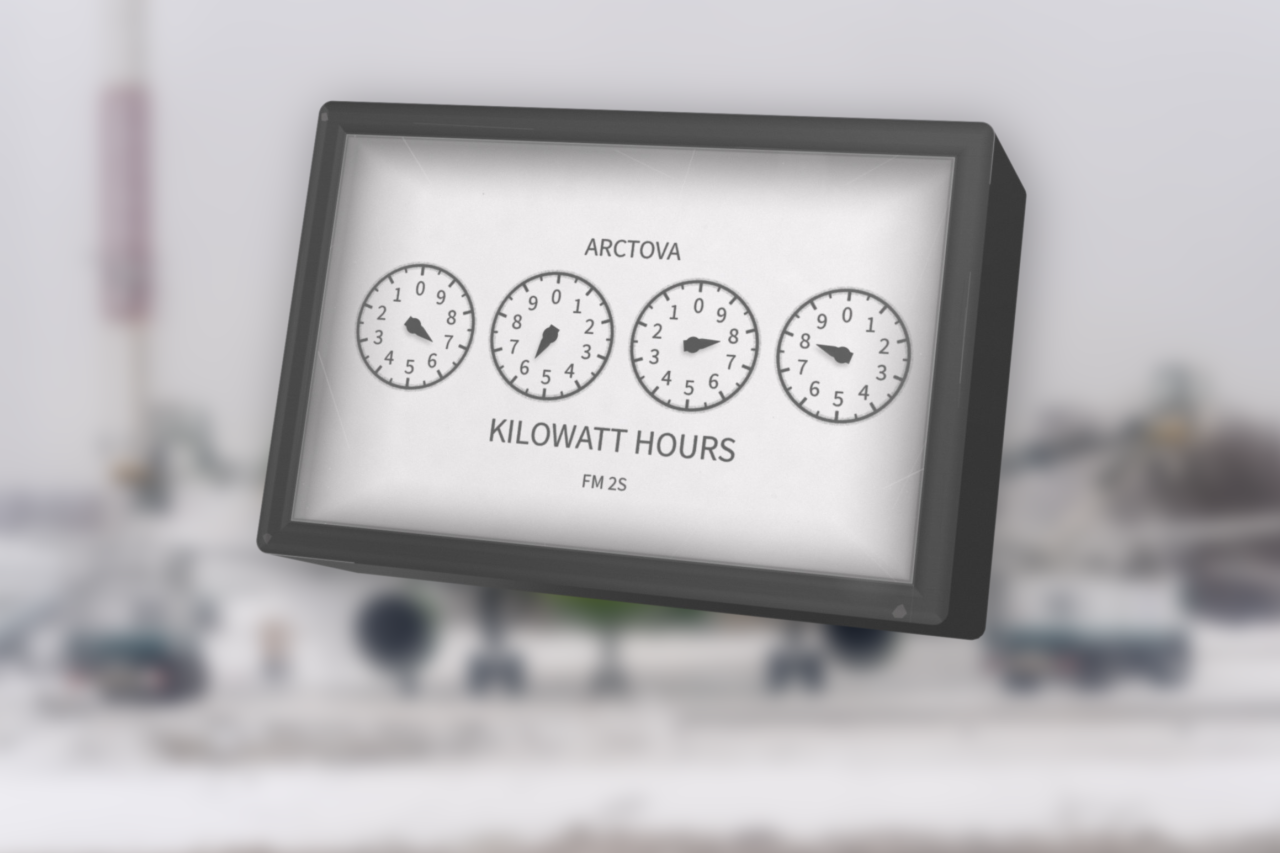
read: **6578** kWh
